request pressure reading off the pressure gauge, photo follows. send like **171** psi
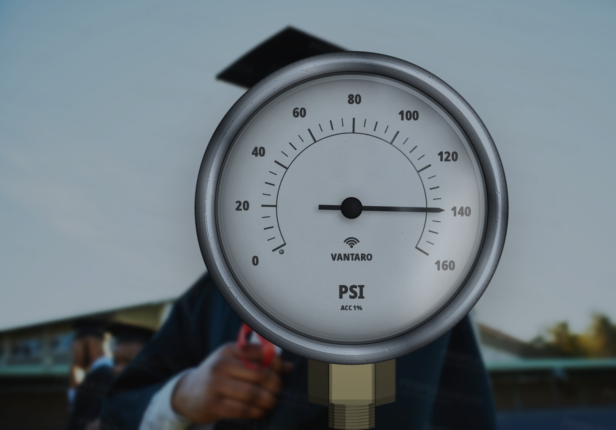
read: **140** psi
